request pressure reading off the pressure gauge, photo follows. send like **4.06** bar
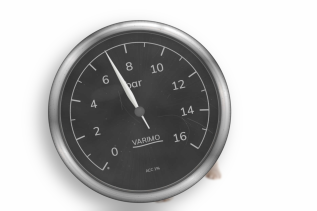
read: **7** bar
